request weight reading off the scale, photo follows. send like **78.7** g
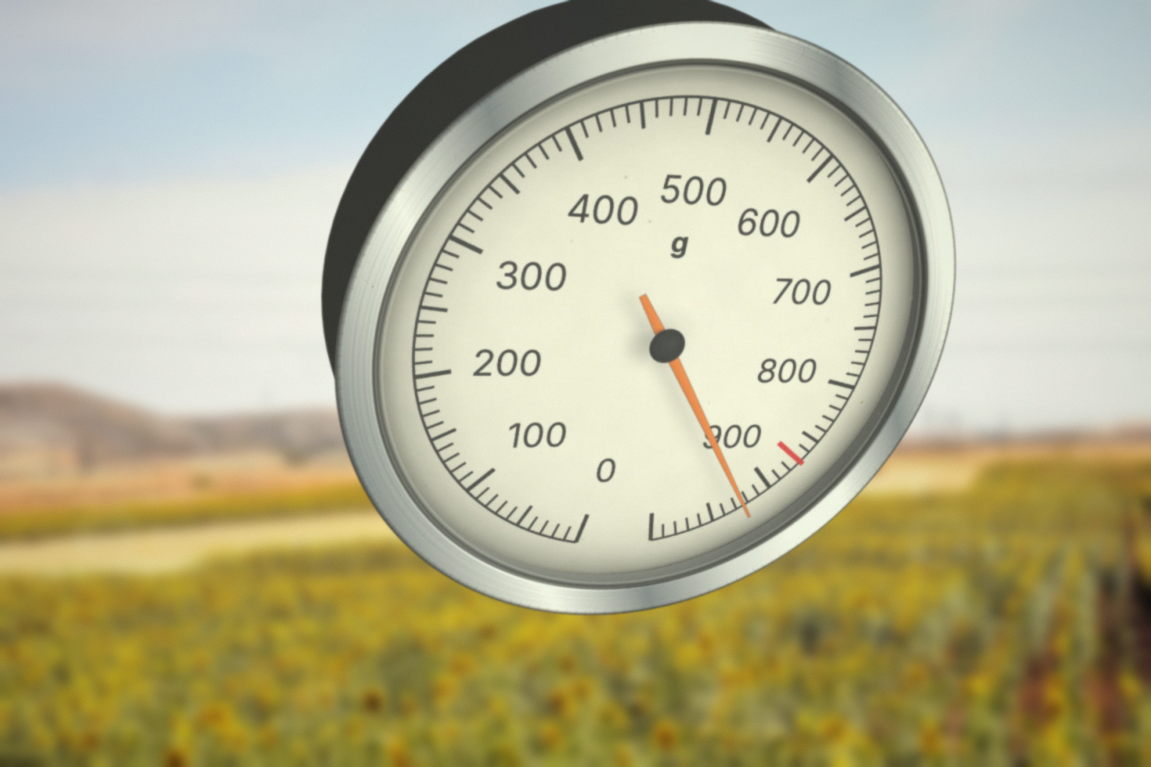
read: **925** g
